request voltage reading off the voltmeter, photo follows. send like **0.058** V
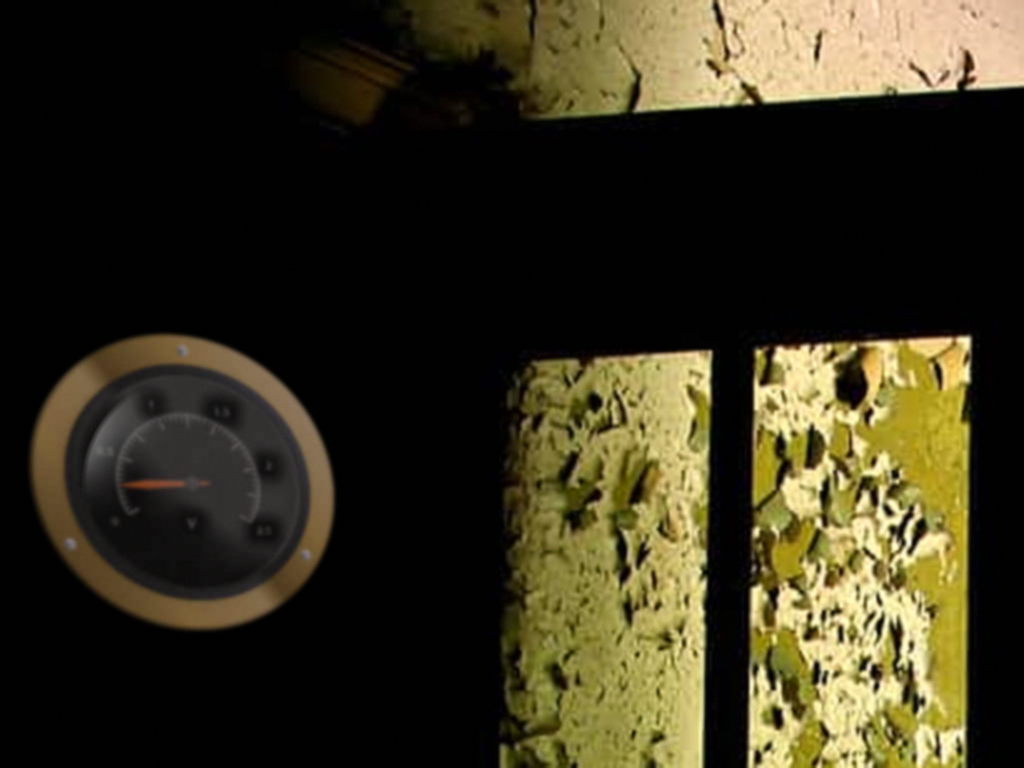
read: **0.25** V
